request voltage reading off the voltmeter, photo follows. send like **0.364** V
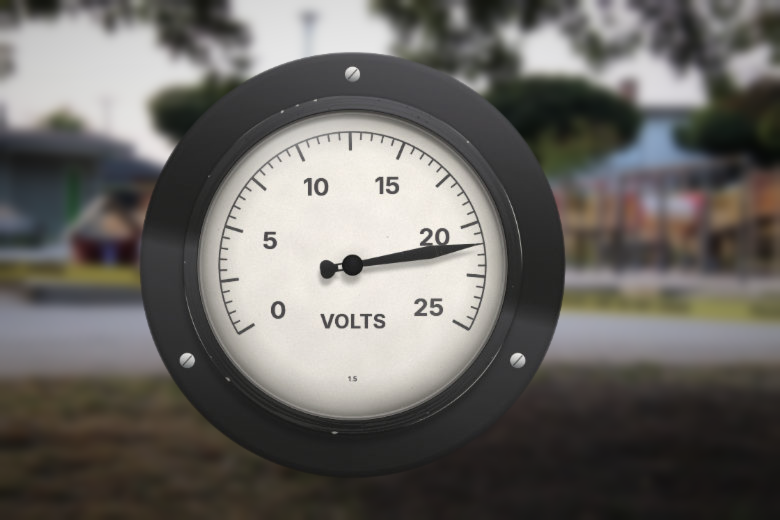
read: **21** V
